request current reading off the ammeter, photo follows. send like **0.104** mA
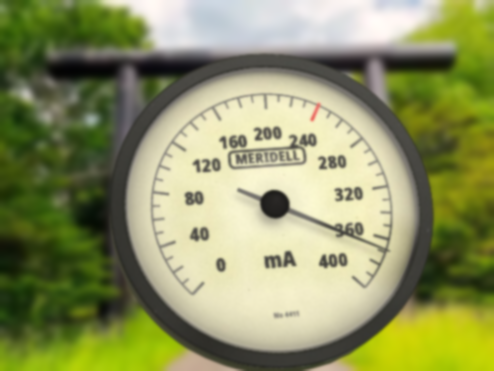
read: **370** mA
